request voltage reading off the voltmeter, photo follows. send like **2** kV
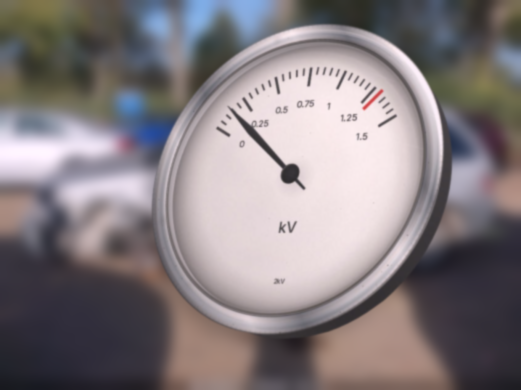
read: **0.15** kV
